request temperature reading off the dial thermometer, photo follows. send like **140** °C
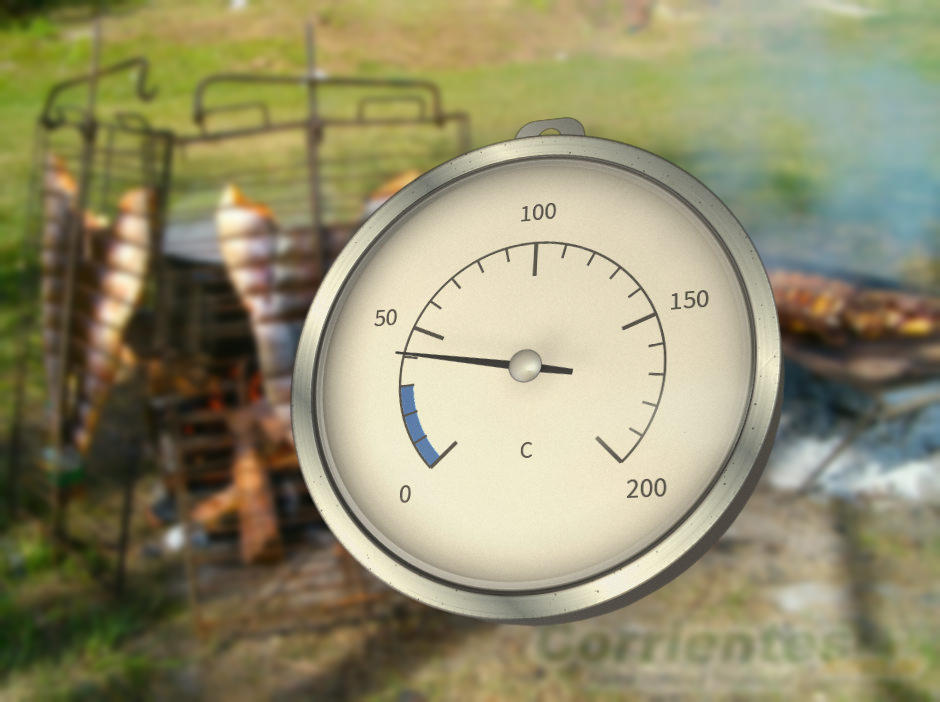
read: **40** °C
